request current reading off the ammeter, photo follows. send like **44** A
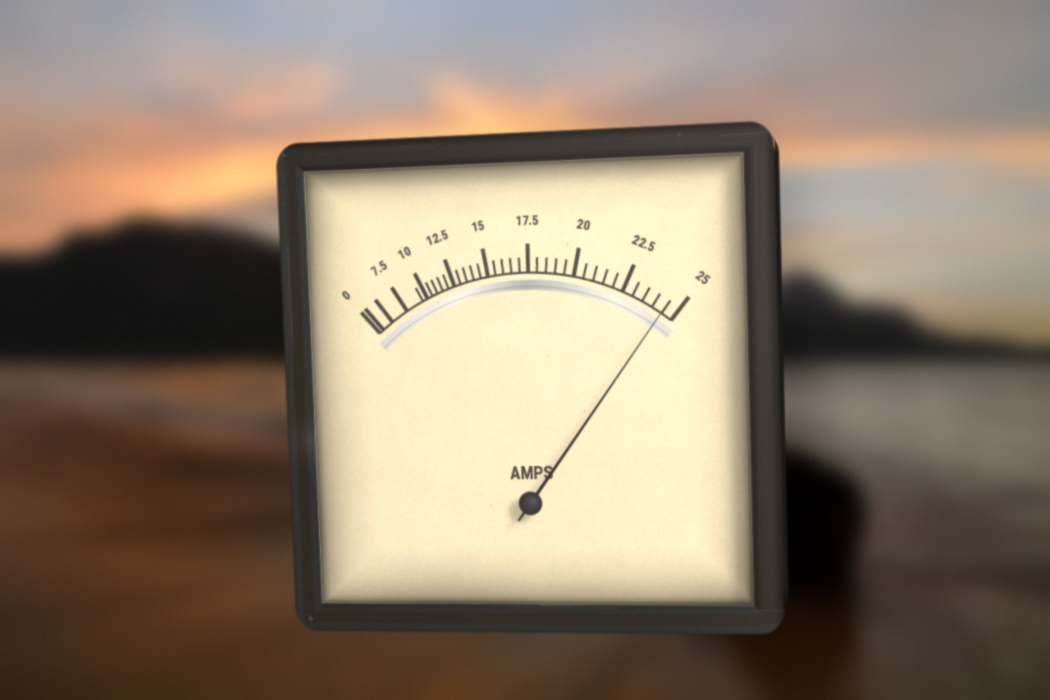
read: **24.5** A
